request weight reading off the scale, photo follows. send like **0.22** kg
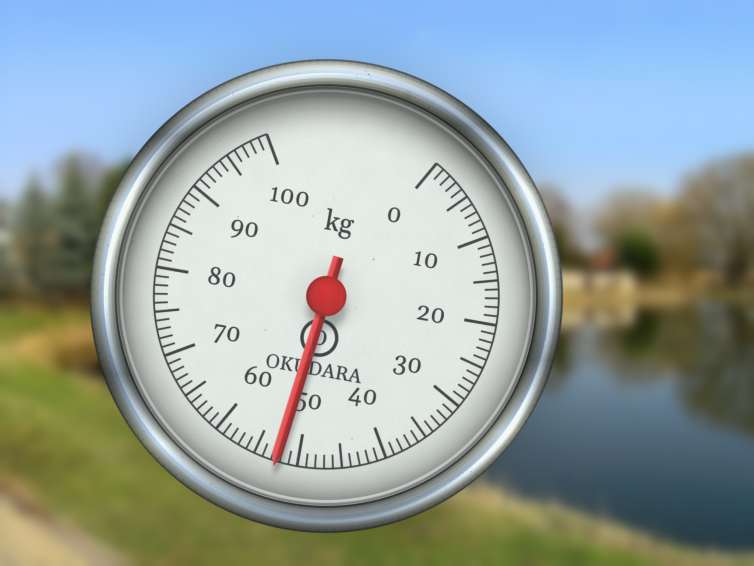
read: **52.5** kg
